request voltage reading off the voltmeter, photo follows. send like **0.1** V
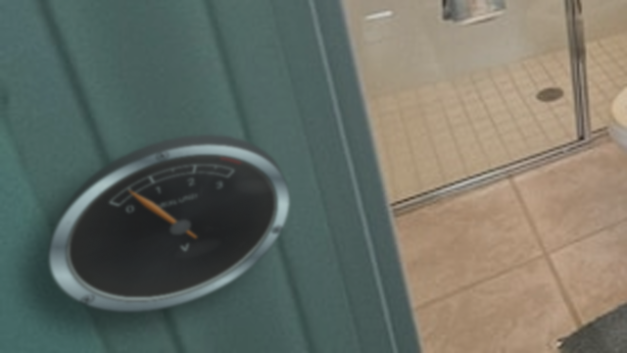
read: **0.5** V
